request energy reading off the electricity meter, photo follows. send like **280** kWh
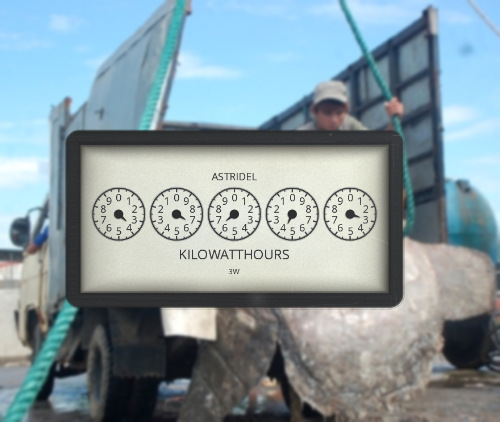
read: **36643** kWh
